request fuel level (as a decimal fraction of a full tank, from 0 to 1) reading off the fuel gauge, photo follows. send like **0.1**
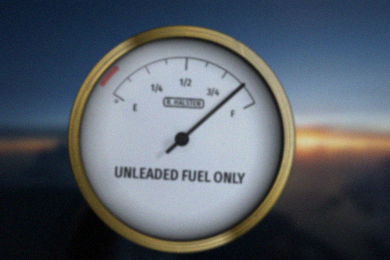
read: **0.875**
